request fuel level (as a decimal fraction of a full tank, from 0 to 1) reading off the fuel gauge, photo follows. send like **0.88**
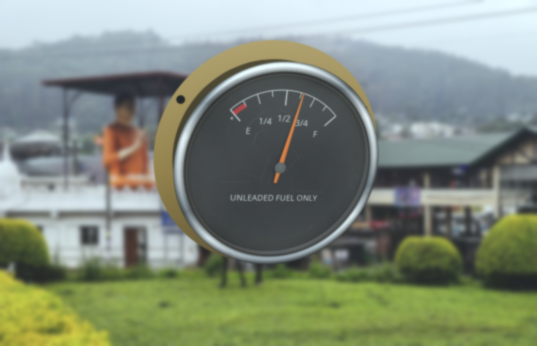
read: **0.625**
